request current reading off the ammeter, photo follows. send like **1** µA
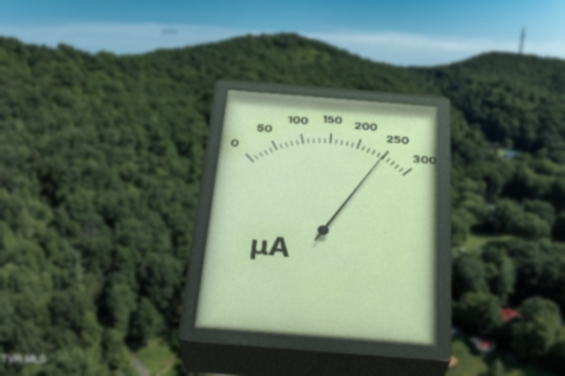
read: **250** µA
